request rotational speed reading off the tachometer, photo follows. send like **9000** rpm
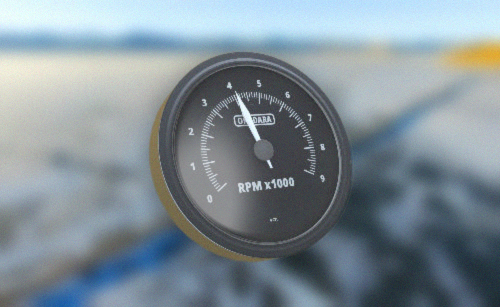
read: **4000** rpm
